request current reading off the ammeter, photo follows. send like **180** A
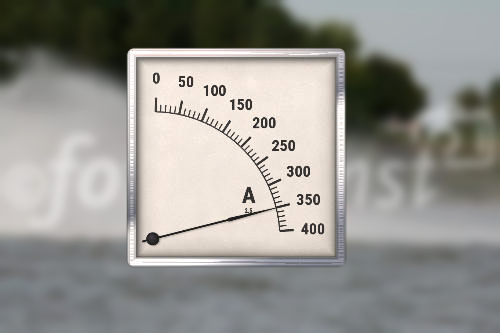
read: **350** A
